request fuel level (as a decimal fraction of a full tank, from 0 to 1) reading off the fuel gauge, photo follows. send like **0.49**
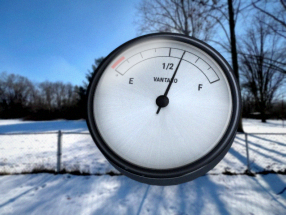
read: **0.625**
